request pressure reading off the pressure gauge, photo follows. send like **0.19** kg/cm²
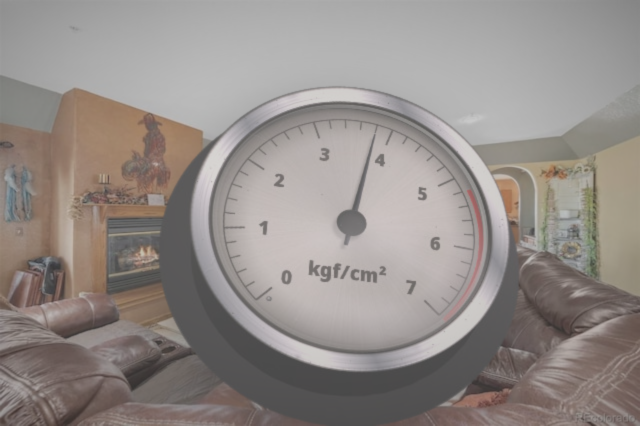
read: **3.8** kg/cm²
